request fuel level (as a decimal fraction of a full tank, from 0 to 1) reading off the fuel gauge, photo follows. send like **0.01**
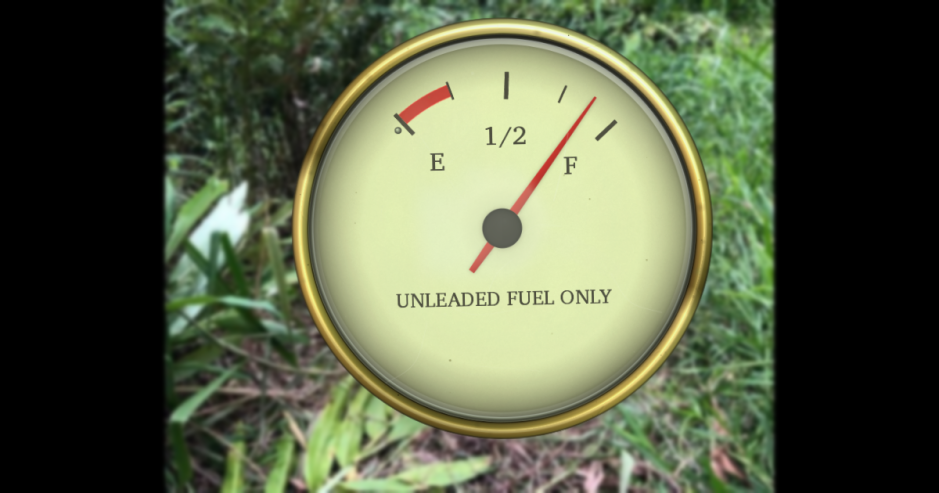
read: **0.875**
